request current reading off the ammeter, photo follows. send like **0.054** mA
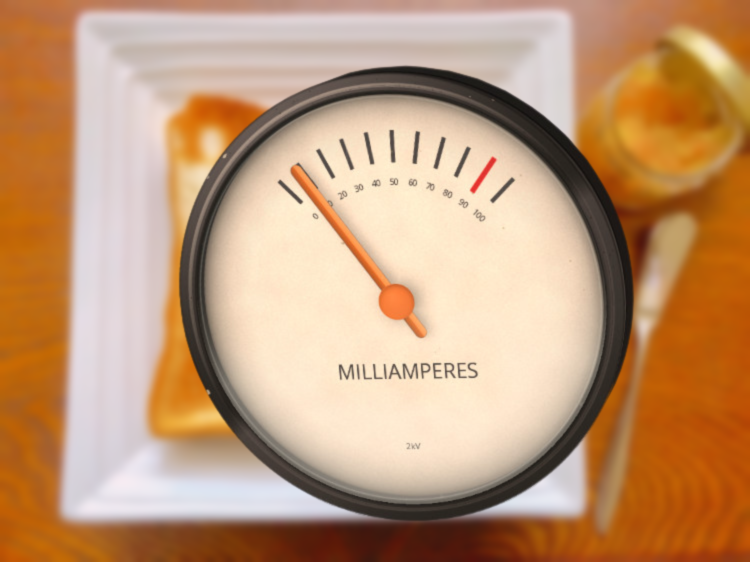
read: **10** mA
